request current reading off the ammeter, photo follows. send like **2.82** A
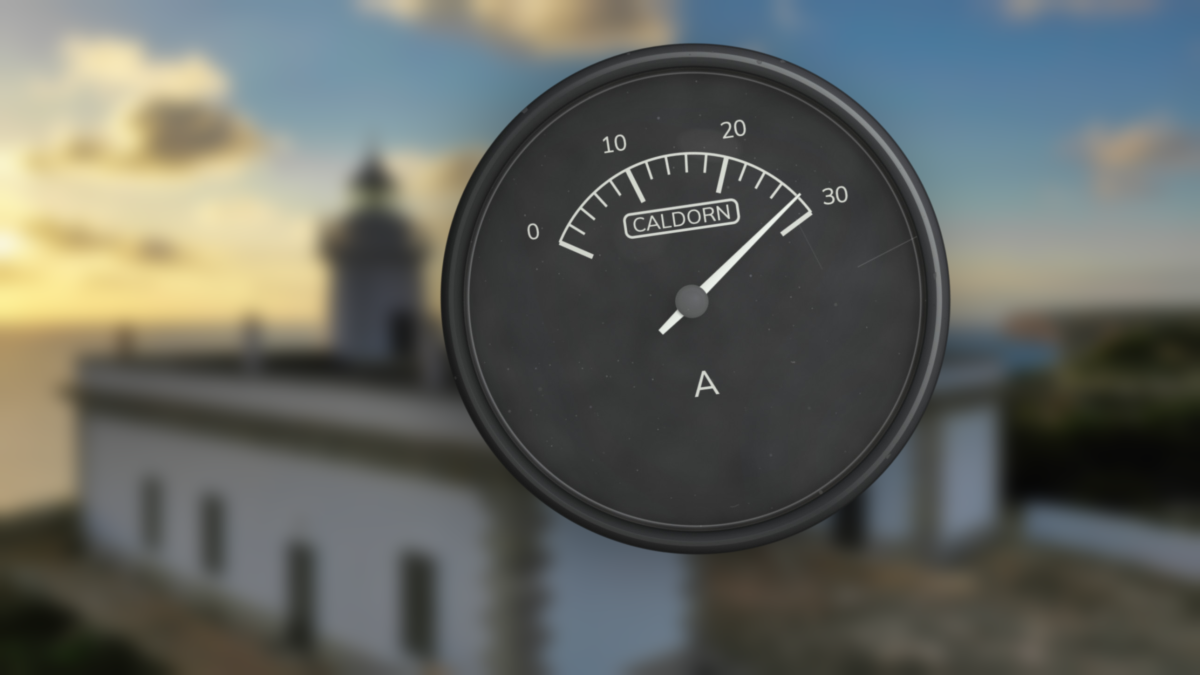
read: **28** A
